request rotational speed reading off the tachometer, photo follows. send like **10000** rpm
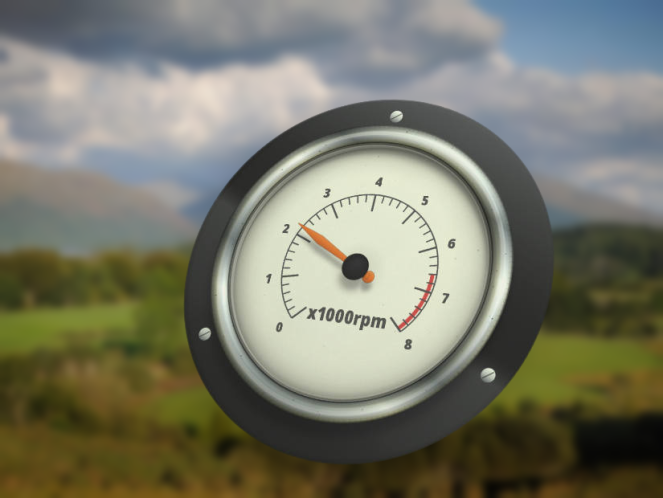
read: **2200** rpm
